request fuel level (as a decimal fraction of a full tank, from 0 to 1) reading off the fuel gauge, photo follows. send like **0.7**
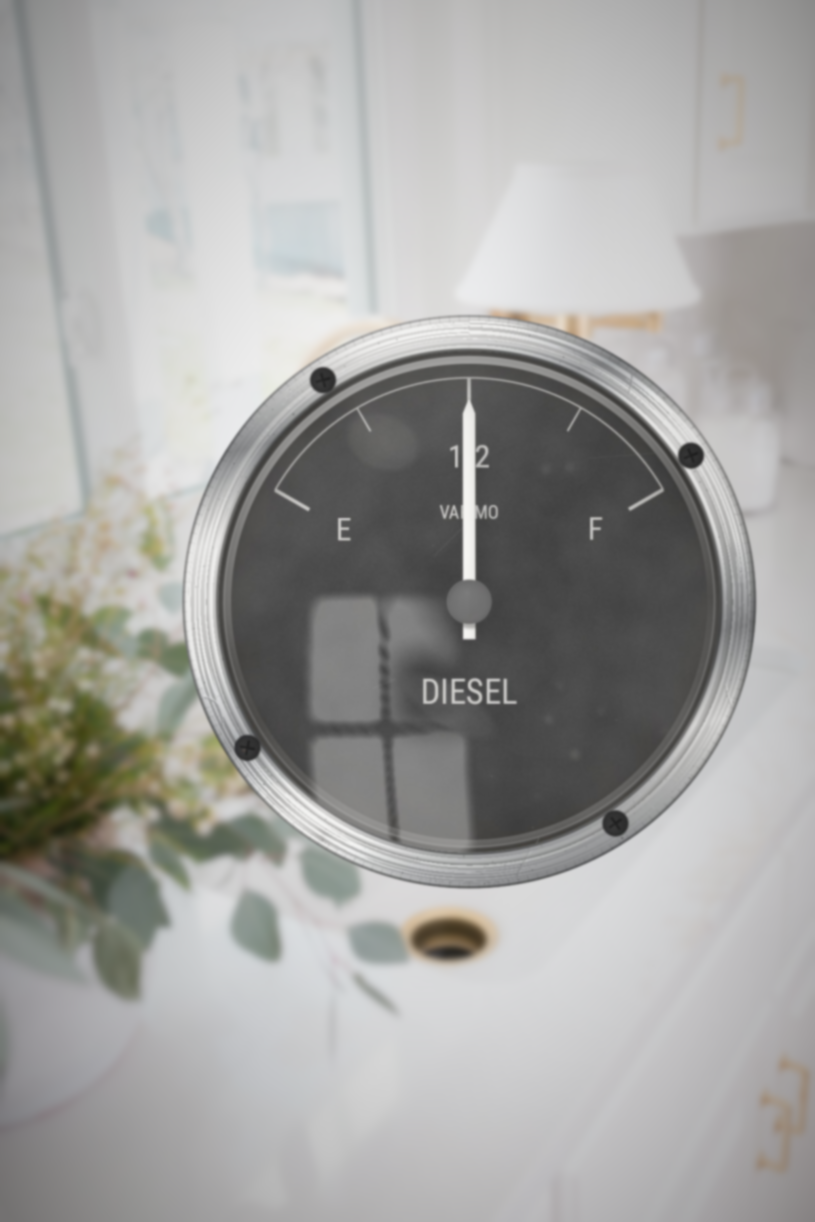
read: **0.5**
